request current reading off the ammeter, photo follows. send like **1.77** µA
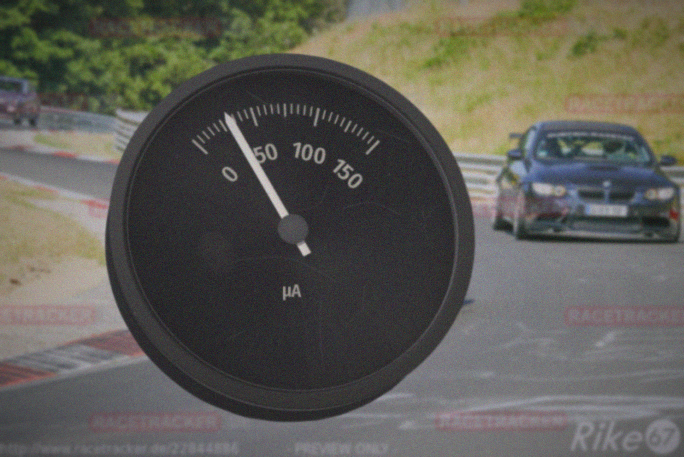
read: **30** µA
